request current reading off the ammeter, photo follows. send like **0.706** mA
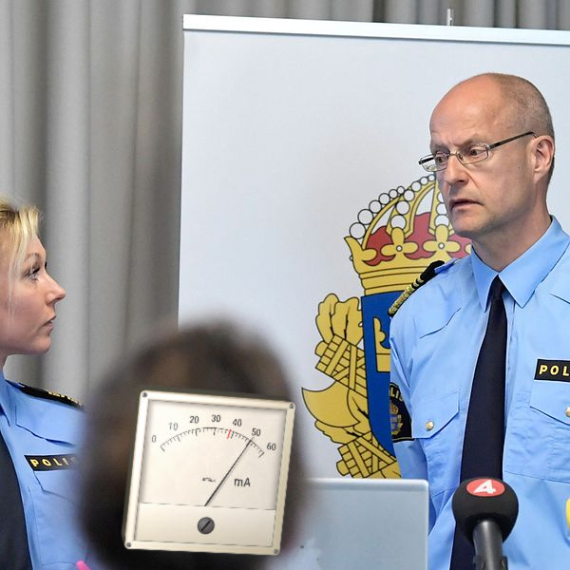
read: **50** mA
